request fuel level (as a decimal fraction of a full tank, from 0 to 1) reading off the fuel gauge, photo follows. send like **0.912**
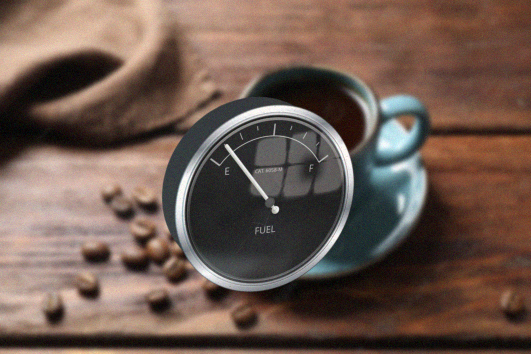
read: **0.125**
